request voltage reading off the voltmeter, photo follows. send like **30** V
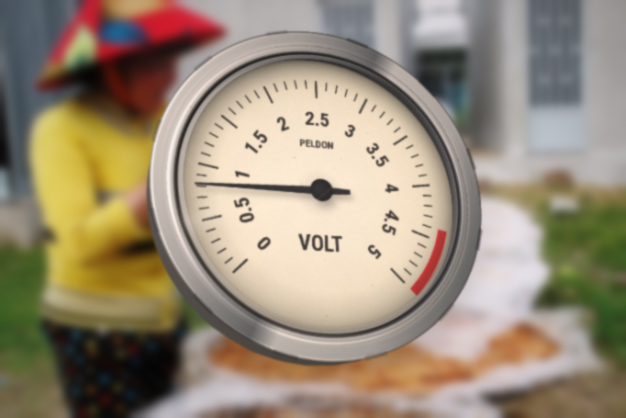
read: **0.8** V
